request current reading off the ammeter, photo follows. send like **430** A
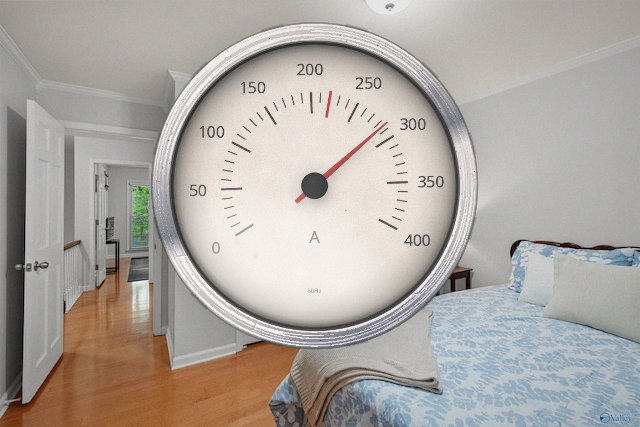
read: **285** A
